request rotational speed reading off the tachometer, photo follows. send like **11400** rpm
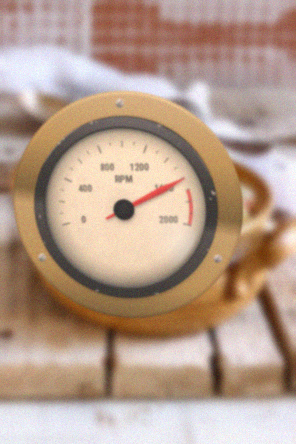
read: **1600** rpm
